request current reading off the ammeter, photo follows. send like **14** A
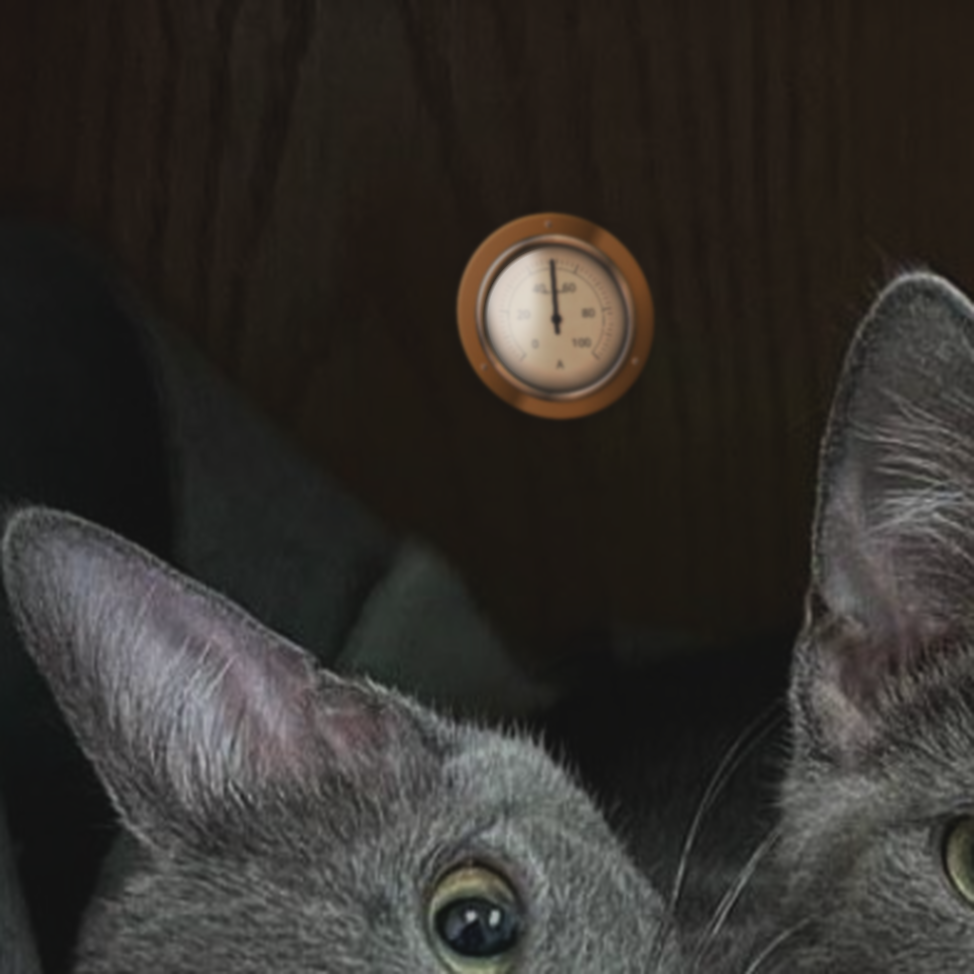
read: **50** A
